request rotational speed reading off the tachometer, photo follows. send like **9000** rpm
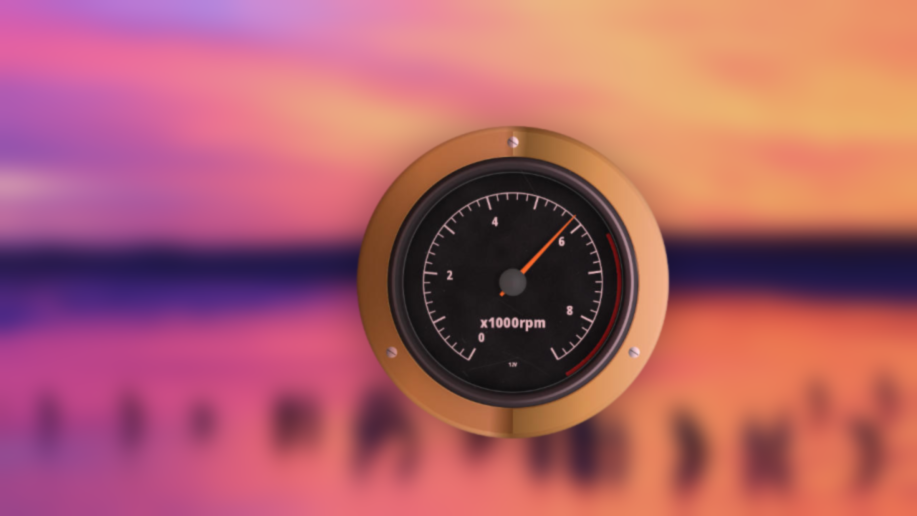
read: **5800** rpm
